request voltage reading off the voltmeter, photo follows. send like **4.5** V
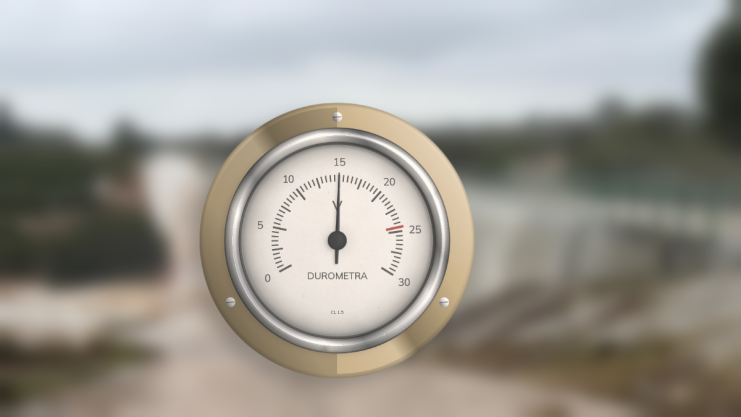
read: **15** V
